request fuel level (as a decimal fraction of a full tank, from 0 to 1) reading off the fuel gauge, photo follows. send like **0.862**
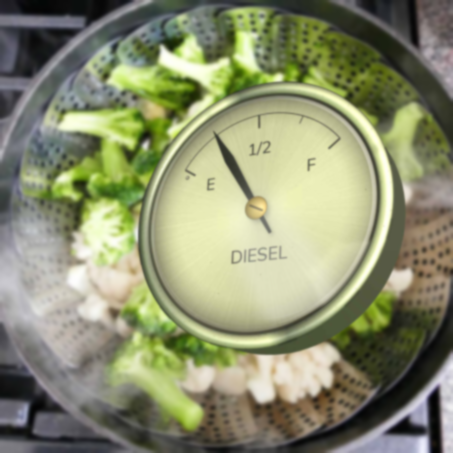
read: **0.25**
